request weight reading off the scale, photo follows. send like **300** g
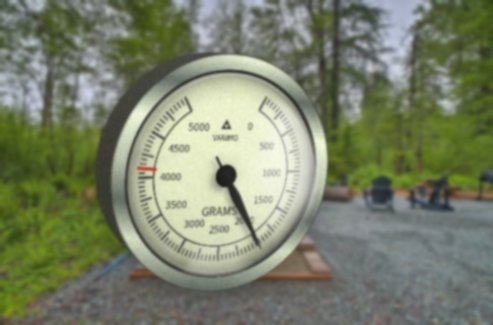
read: **2000** g
